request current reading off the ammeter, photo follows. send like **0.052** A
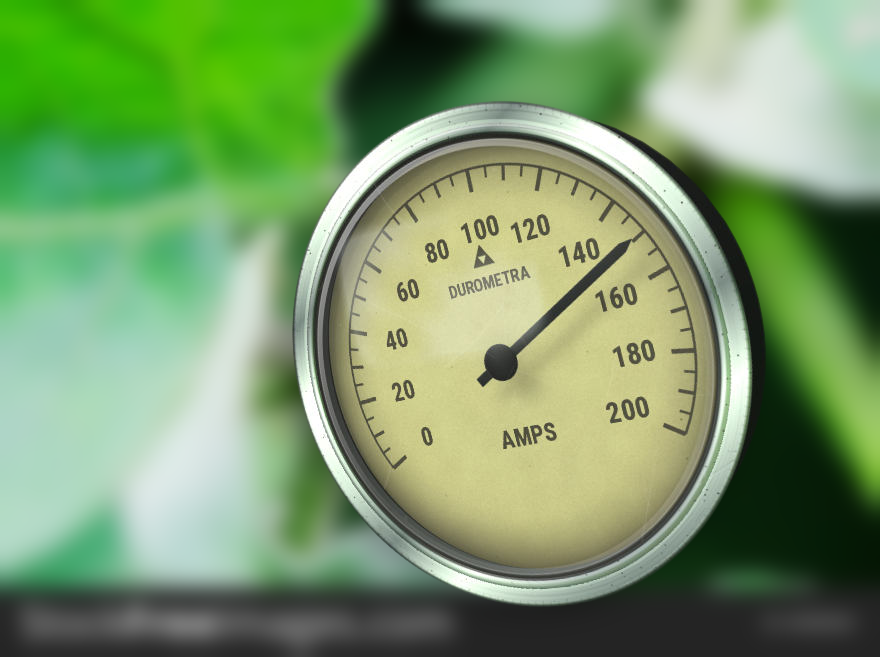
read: **150** A
